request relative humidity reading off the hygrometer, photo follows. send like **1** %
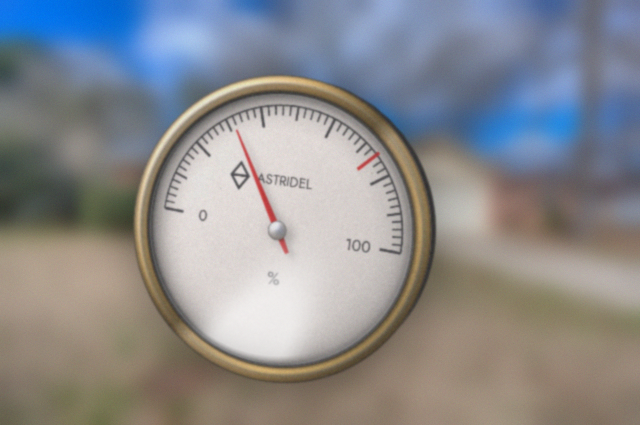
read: **32** %
